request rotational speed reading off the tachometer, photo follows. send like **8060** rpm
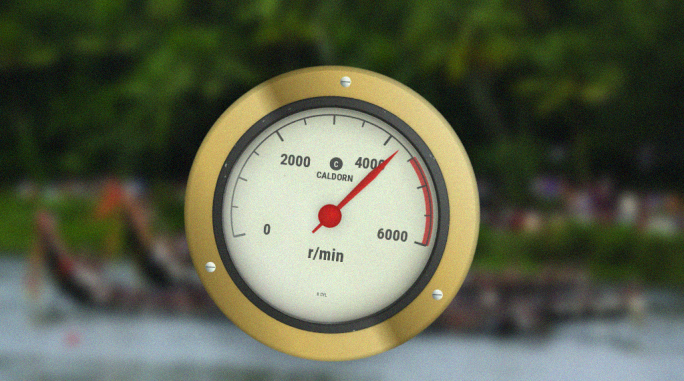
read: **4250** rpm
